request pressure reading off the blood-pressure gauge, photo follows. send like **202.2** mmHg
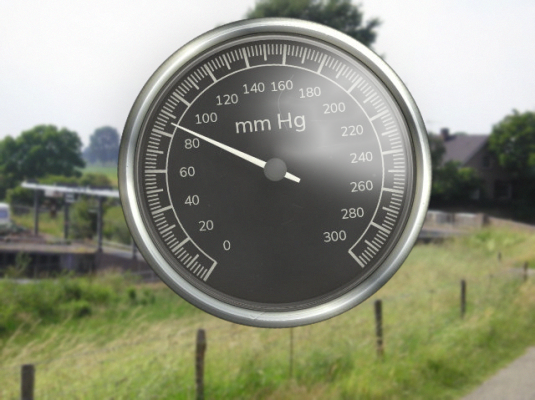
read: **86** mmHg
